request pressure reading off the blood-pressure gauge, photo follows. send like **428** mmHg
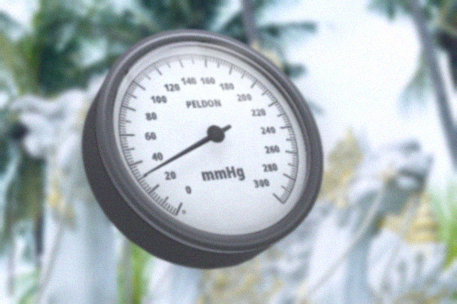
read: **30** mmHg
